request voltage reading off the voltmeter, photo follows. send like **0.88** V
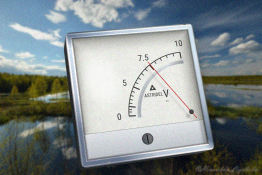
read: **7.5** V
